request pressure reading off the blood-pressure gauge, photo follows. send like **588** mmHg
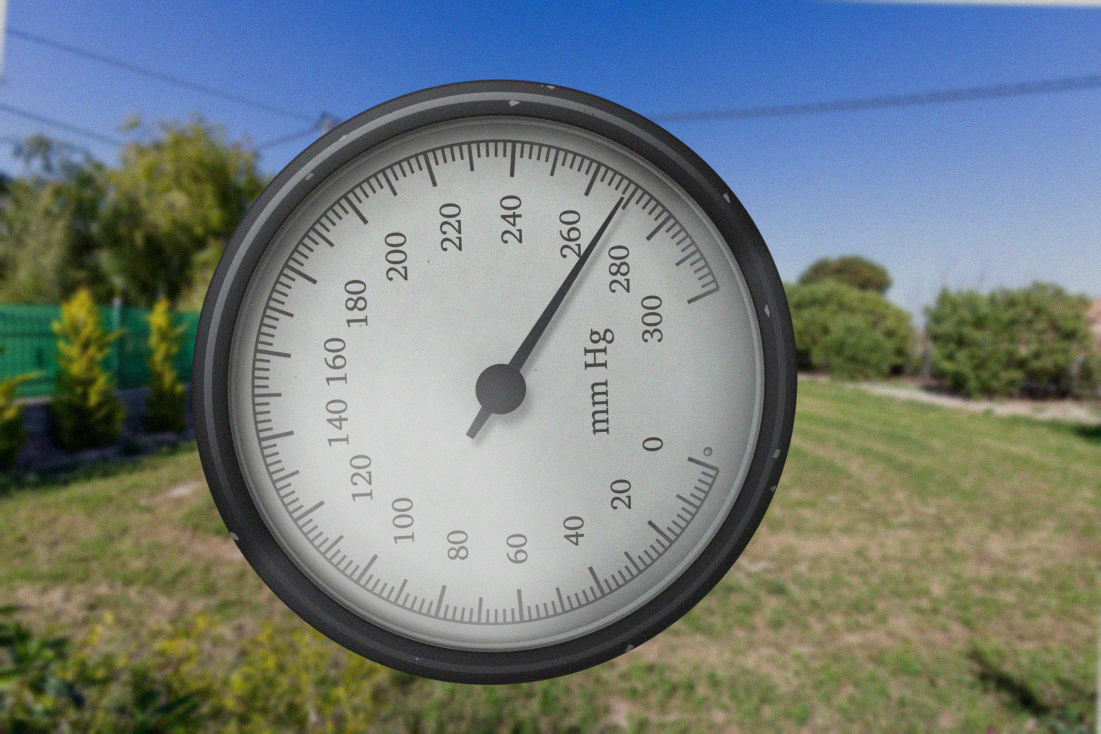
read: **268** mmHg
